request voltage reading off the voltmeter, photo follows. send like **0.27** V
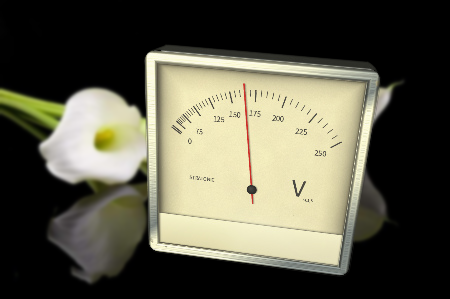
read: **165** V
